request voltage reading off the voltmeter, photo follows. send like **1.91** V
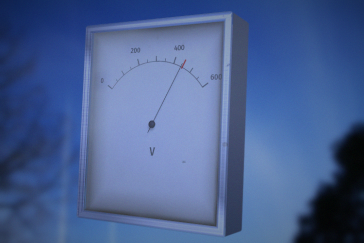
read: **450** V
